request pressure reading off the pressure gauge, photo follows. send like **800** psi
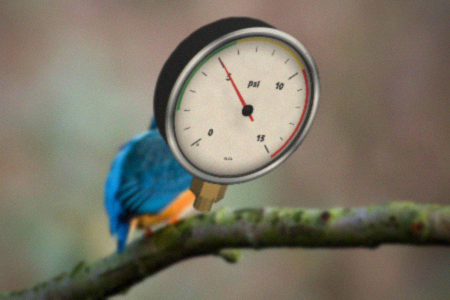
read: **5** psi
